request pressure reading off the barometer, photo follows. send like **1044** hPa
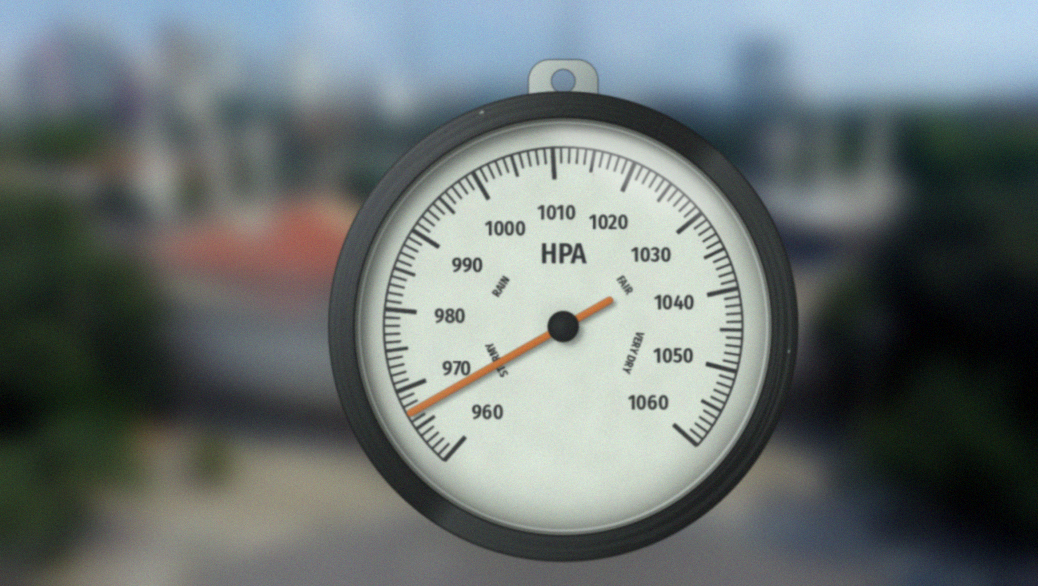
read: **967** hPa
